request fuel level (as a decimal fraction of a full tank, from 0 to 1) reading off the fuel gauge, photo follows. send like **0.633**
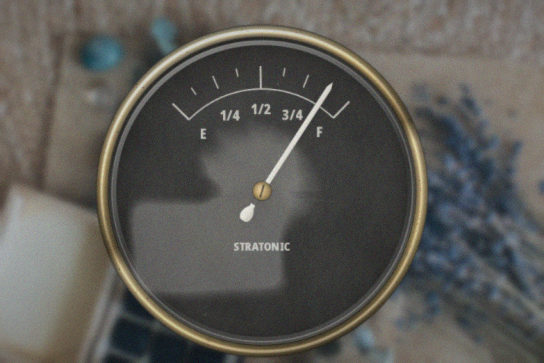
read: **0.875**
